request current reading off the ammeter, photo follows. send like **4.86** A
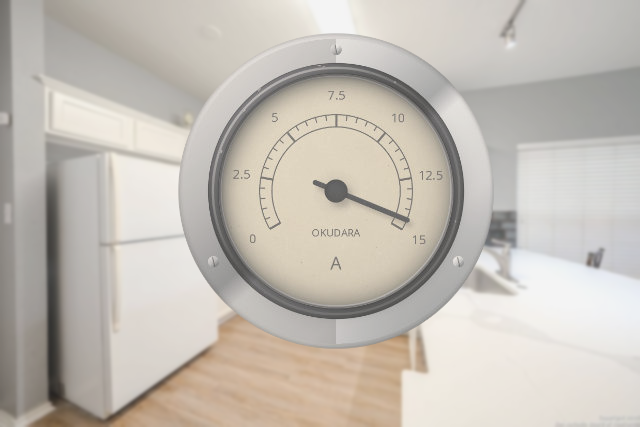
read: **14.5** A
